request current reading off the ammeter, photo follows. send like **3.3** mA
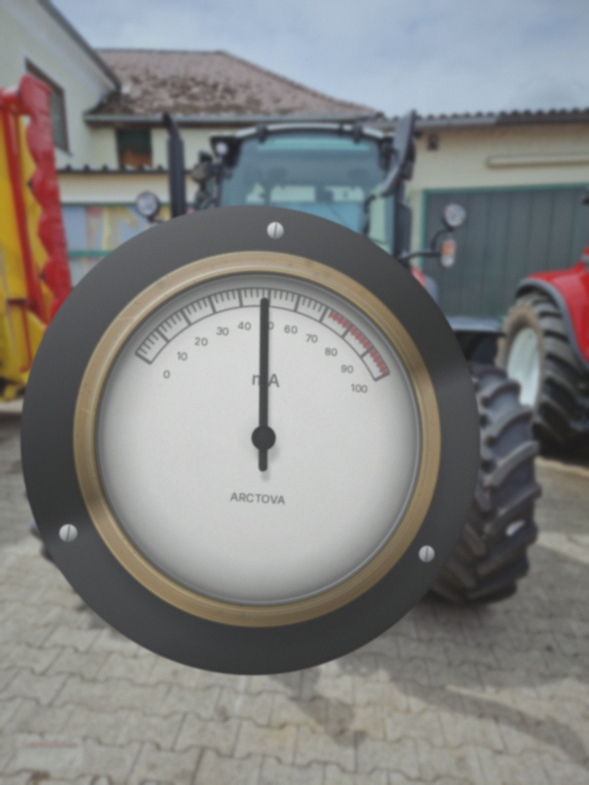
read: **48** mA
